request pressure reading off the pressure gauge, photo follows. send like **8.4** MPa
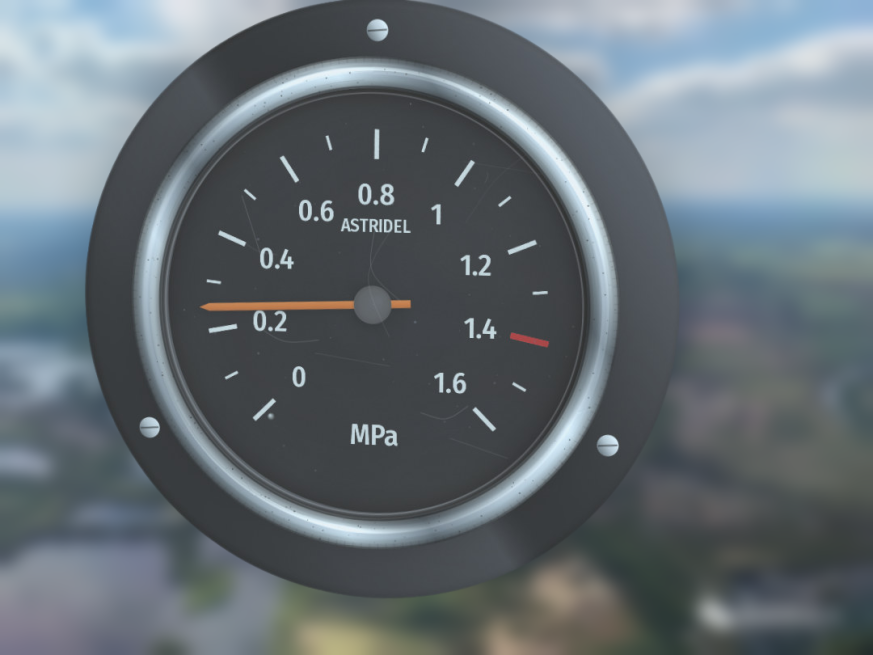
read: **0.25** MPa
